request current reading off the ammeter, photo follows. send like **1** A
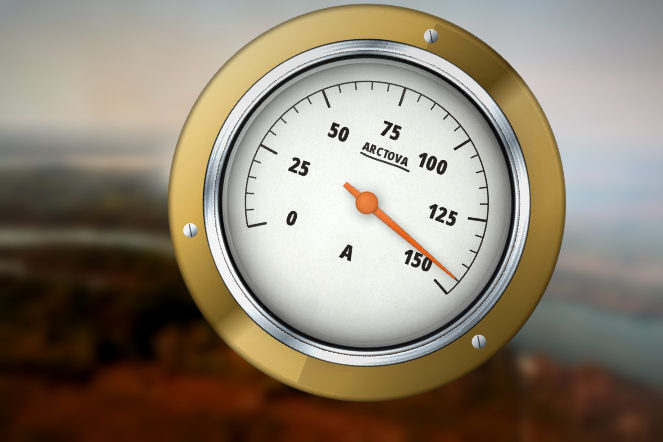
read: **145** A
